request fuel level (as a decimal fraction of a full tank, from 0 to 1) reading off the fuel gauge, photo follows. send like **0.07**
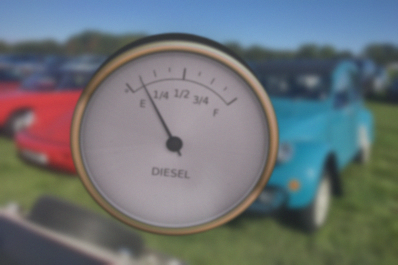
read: **0.125**
